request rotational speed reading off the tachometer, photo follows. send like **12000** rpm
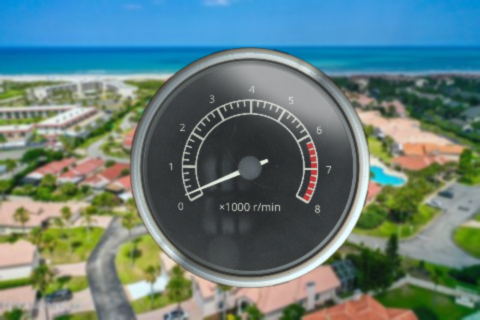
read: **200** rpm
